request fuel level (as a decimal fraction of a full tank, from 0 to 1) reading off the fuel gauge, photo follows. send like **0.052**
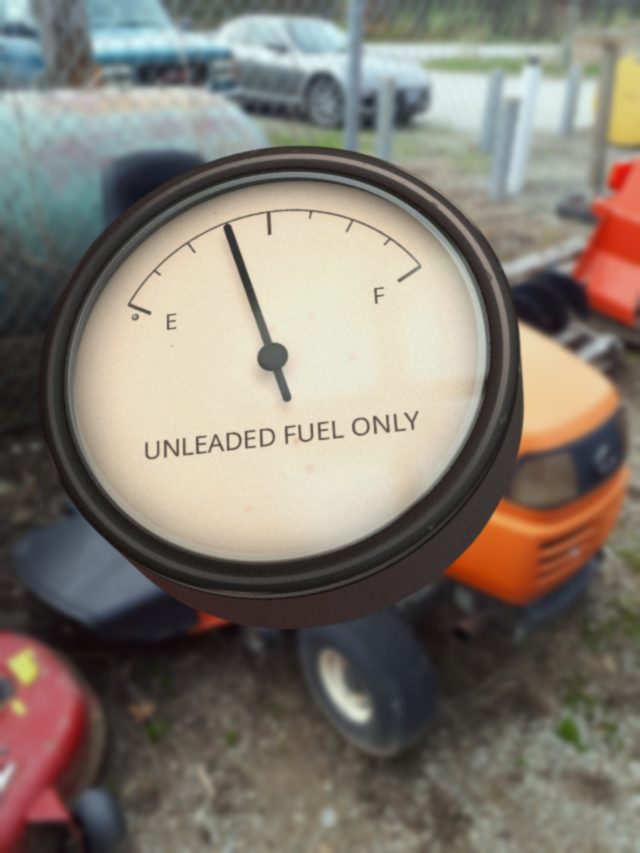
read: **0.375**
